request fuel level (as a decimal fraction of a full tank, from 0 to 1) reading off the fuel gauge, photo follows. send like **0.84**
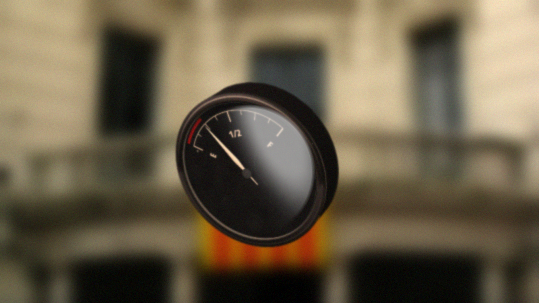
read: **0.25**
